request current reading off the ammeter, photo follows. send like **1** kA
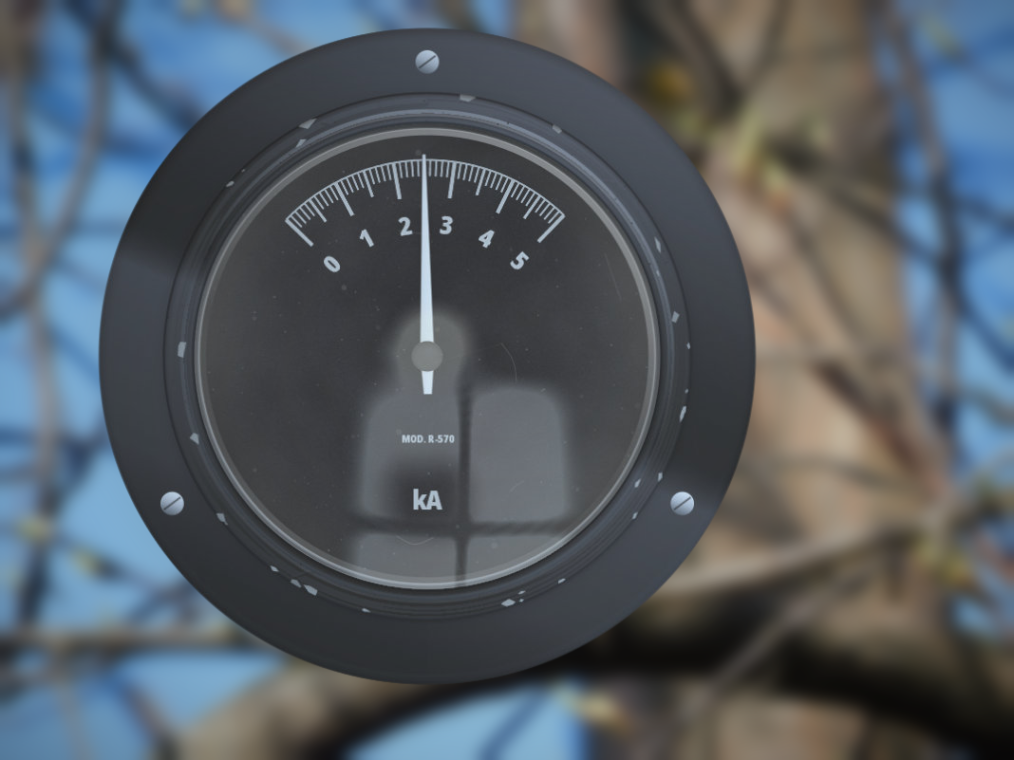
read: **2.5** kA
